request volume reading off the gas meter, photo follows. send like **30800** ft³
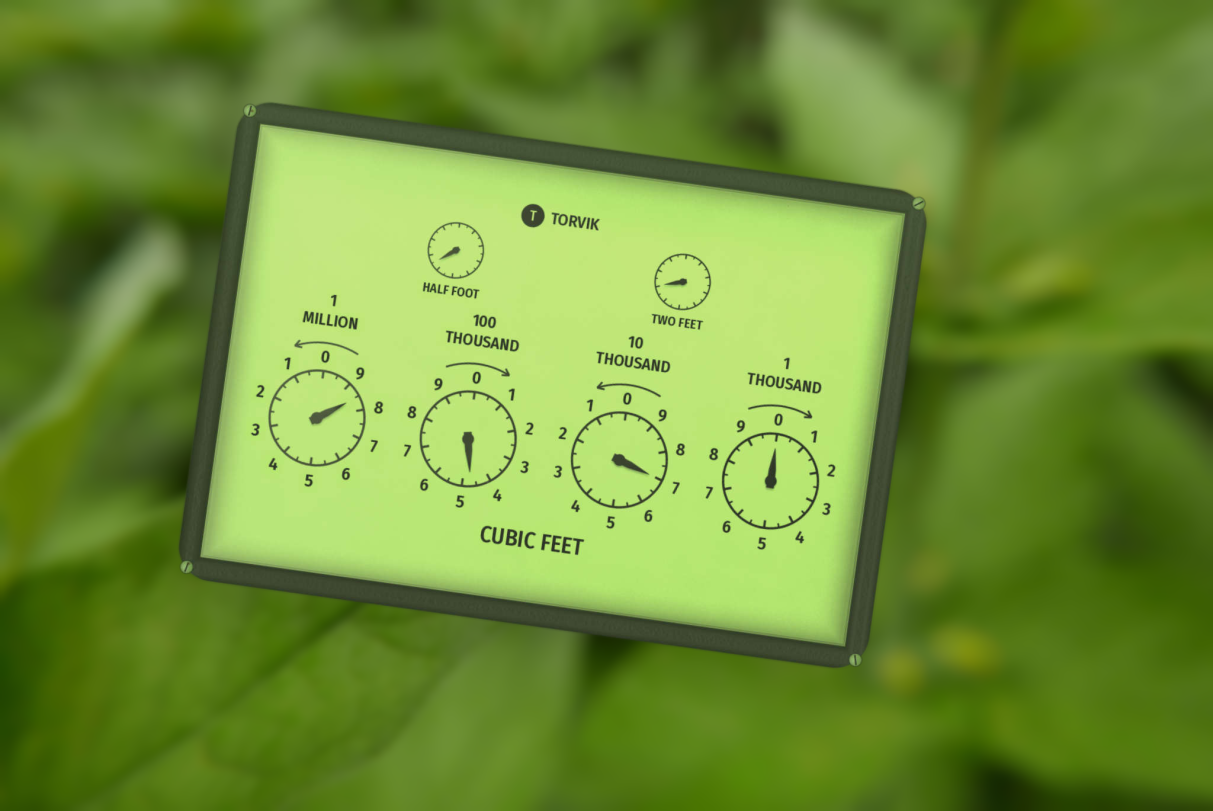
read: **847000** ft³
